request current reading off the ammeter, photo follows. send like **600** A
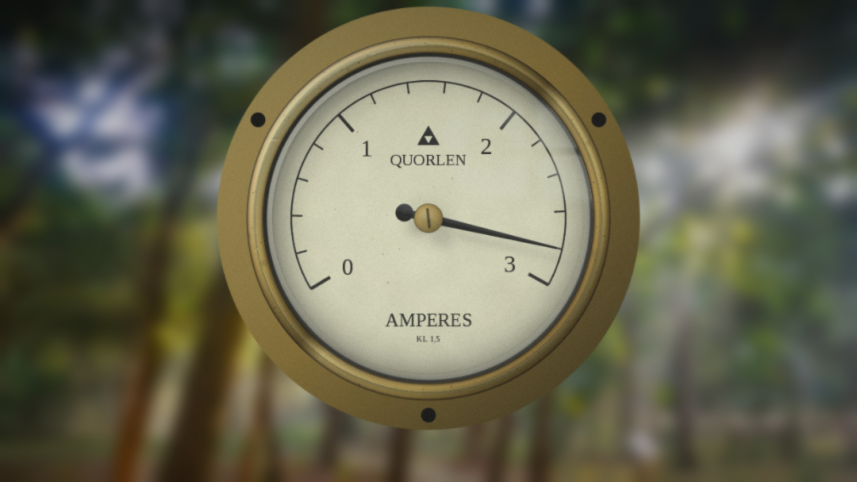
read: **2.8** A
